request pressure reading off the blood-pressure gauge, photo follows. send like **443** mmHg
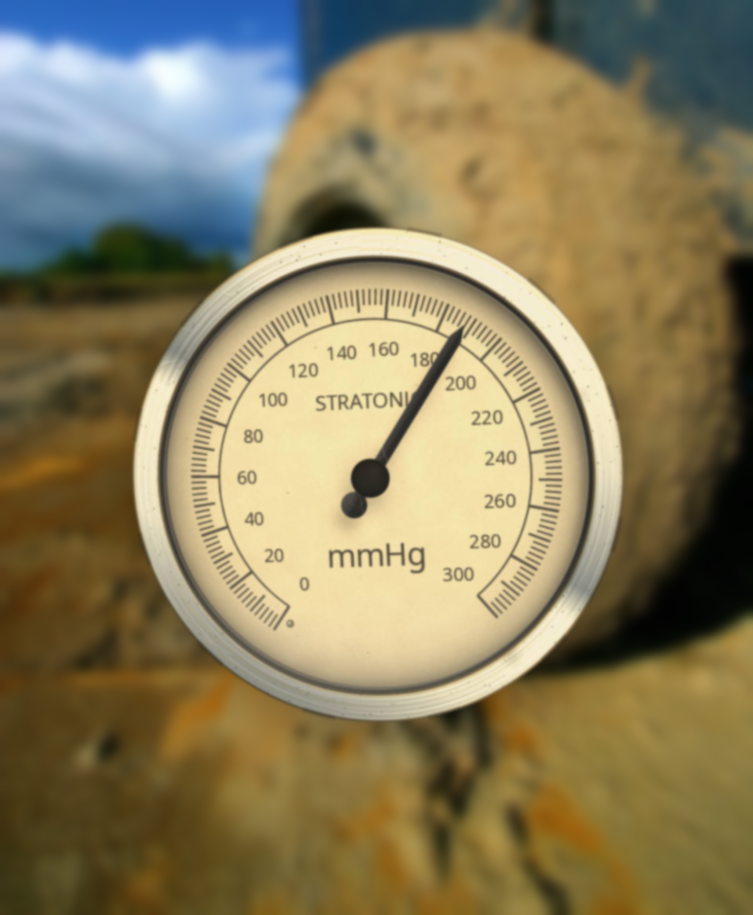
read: **188** mmHg
